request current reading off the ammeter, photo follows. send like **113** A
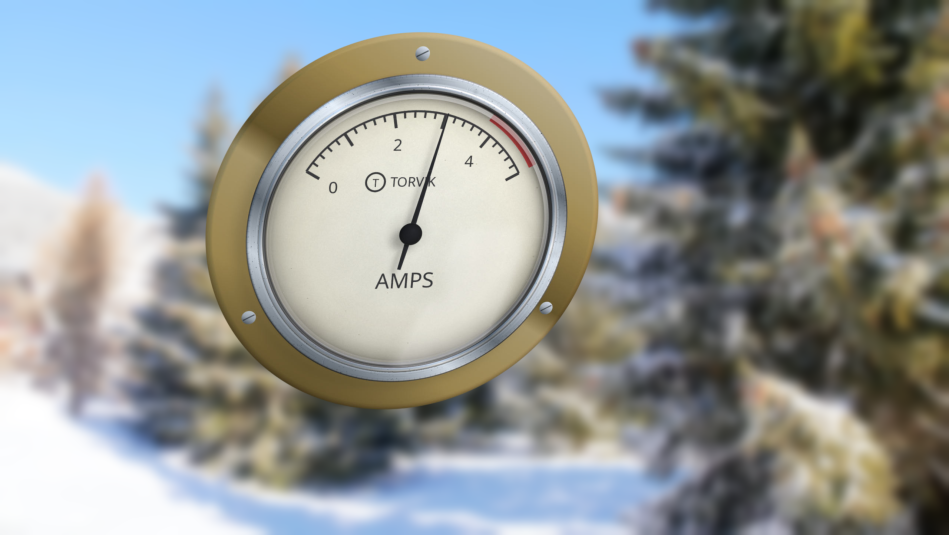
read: **3** A
